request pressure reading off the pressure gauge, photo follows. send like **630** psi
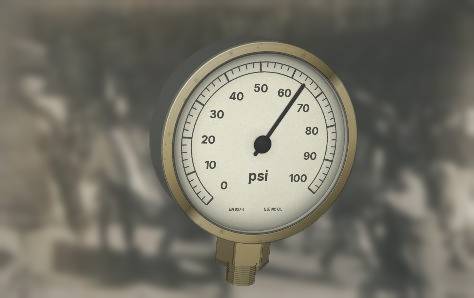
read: **64** psi
